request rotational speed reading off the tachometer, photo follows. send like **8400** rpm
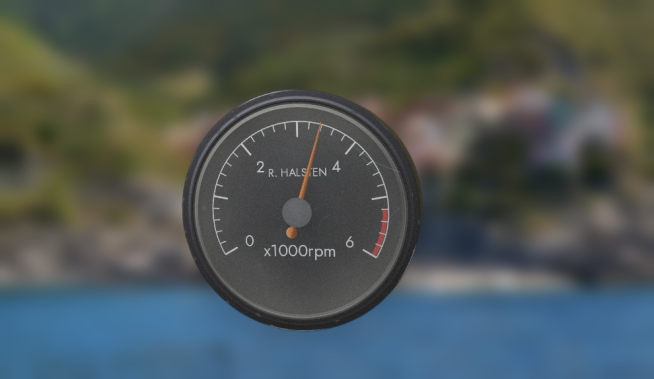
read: **3400** rpm
